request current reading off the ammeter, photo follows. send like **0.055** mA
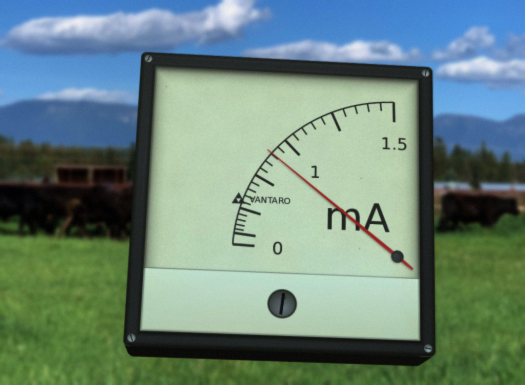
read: **0.9** mA
